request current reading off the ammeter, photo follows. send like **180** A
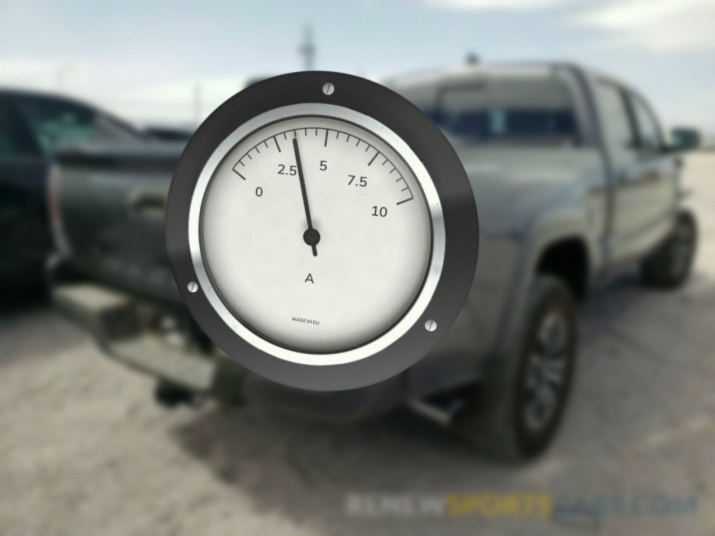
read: **3.5** A
